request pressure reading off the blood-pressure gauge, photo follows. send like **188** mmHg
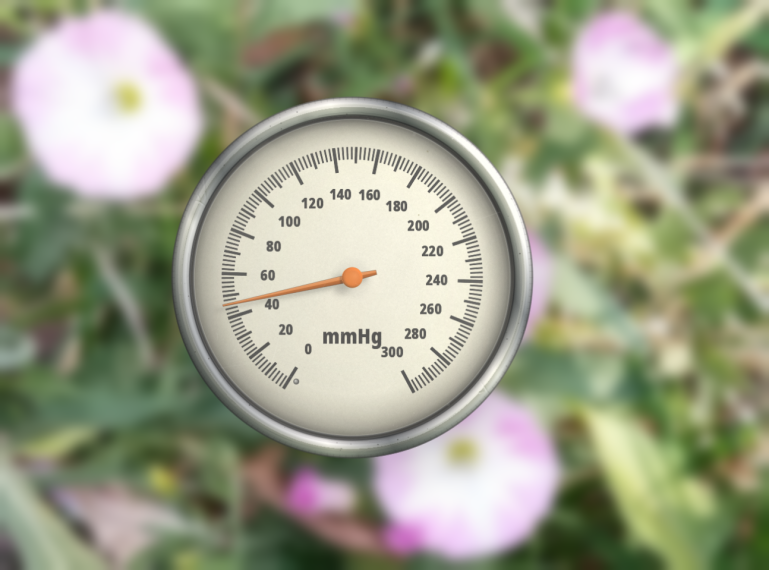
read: **46** mmHg
